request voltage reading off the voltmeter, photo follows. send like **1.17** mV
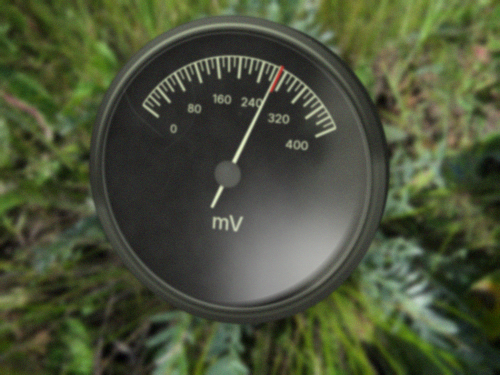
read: **270** mV
